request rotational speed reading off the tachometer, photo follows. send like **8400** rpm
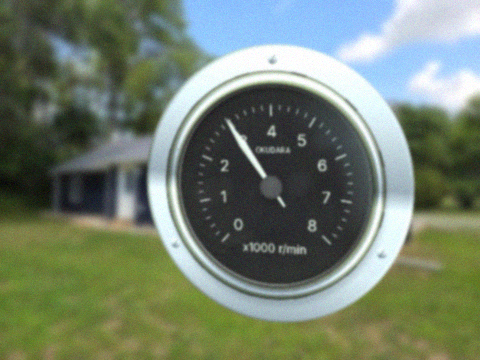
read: **3000** rpm
